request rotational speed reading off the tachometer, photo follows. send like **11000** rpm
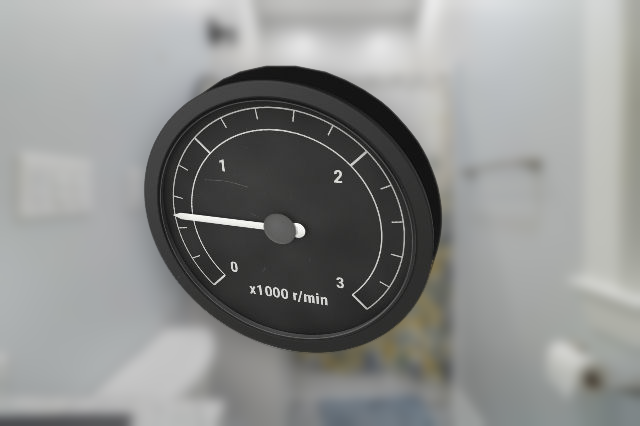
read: **500** rpm
